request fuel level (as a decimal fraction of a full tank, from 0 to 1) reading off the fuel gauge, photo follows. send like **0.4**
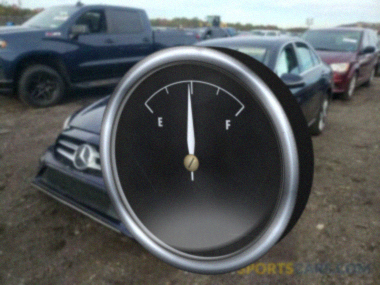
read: **0.5**
